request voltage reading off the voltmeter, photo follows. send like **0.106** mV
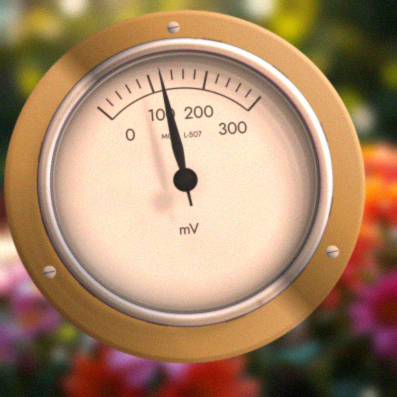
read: **120** mV
